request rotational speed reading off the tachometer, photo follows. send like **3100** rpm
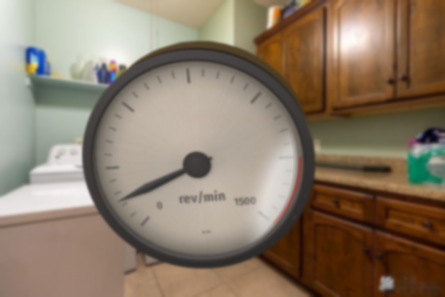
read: **125** rpm
